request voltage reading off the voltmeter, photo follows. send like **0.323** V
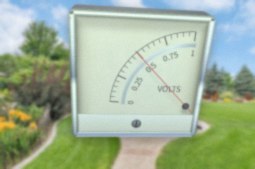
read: **0.5** V
